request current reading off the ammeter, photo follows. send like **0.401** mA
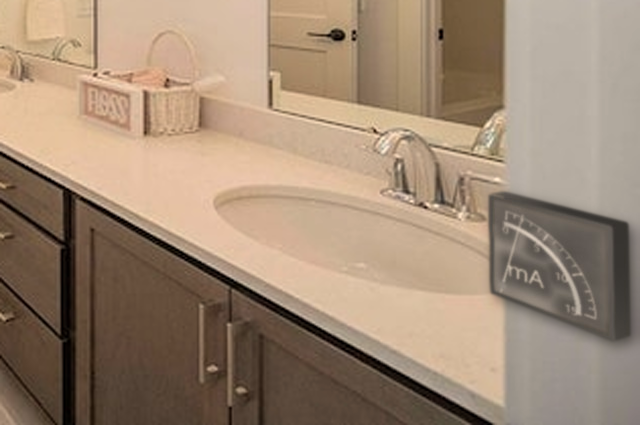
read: **2** mA
